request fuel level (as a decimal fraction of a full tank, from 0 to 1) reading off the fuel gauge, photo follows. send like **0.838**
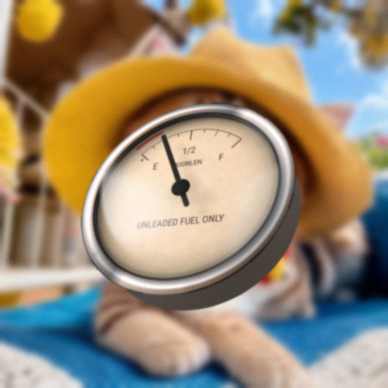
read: **0.25**
